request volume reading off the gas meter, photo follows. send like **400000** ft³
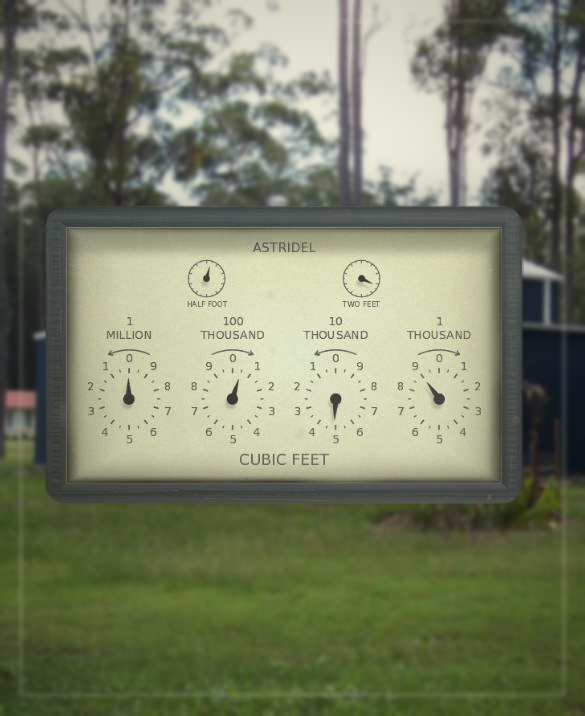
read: **4900** ft³
